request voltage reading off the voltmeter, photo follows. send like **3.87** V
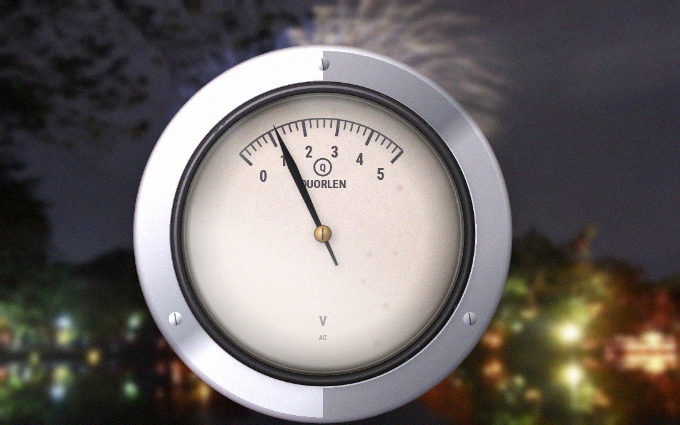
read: **1.2** V
